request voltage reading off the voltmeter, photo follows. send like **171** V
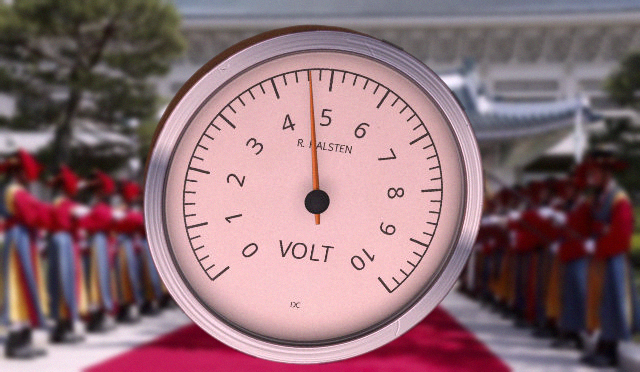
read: **4.6** V
